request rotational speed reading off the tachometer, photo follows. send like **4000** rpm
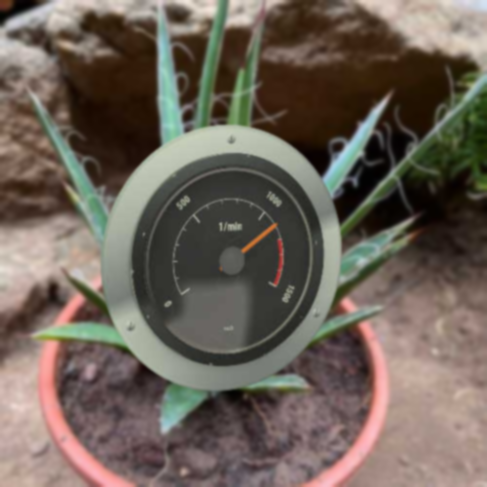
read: **1100** rpm
